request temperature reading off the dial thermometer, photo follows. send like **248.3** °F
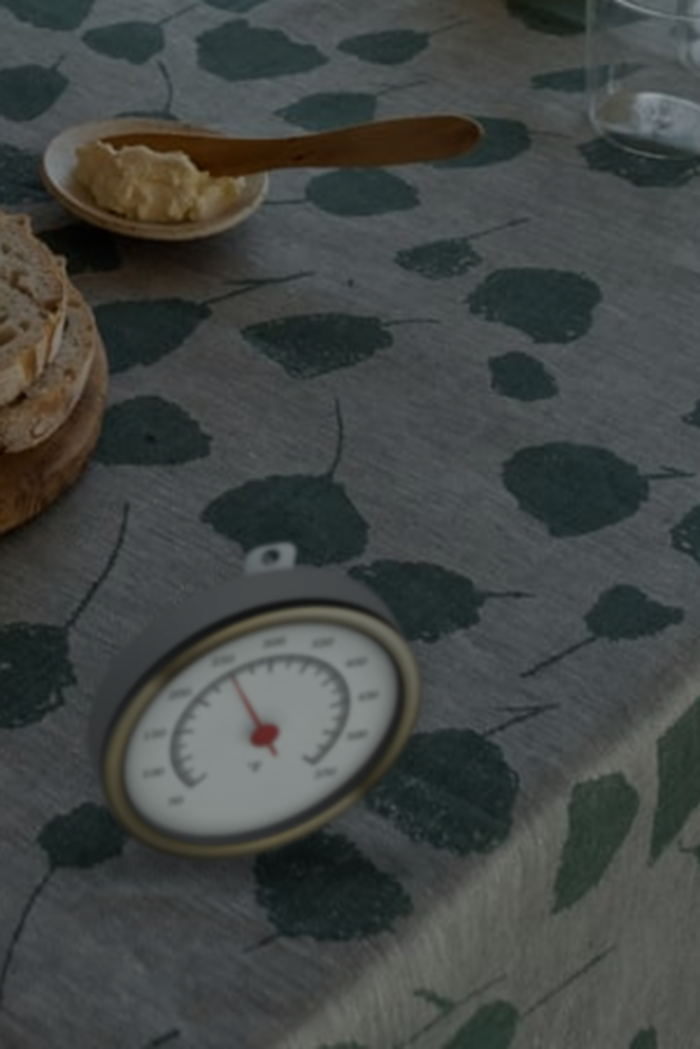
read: **250** °F
